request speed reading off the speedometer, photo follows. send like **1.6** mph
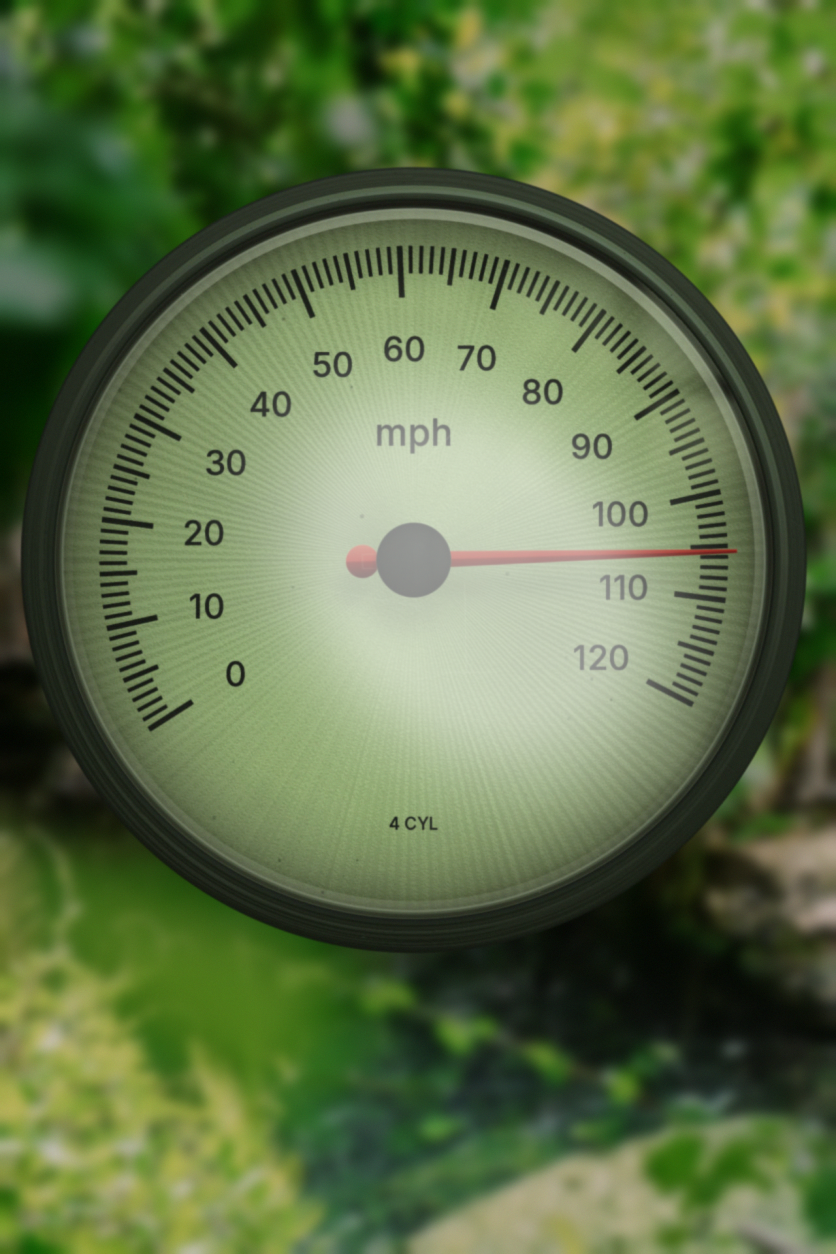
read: **105.5** mph
